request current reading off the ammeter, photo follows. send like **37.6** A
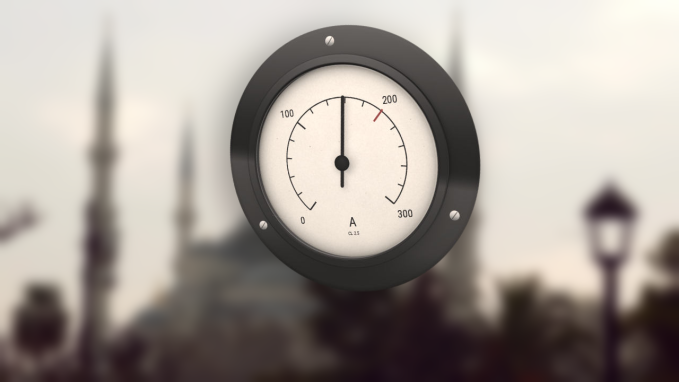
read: **160** A
